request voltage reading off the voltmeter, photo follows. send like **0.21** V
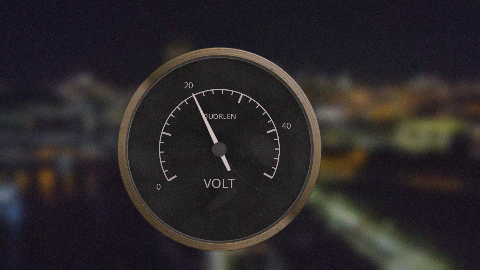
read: **20** V
